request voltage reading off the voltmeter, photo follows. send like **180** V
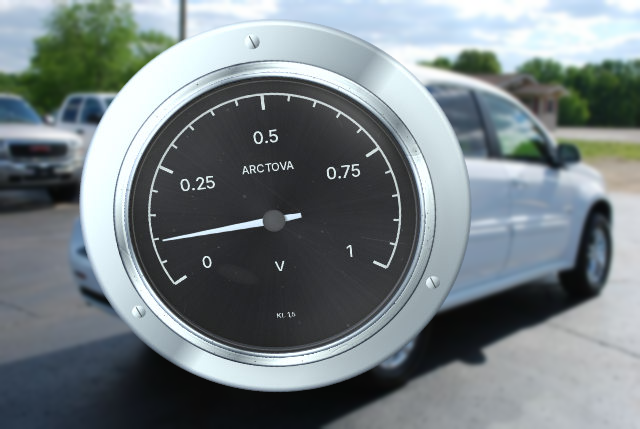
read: **0.1** V
